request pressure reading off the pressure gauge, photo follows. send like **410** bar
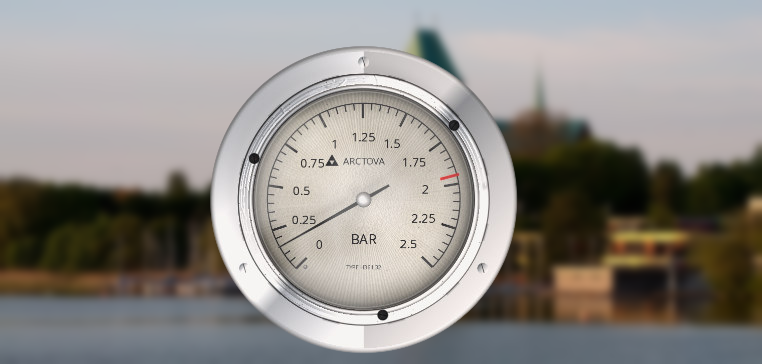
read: **0.15** bar
